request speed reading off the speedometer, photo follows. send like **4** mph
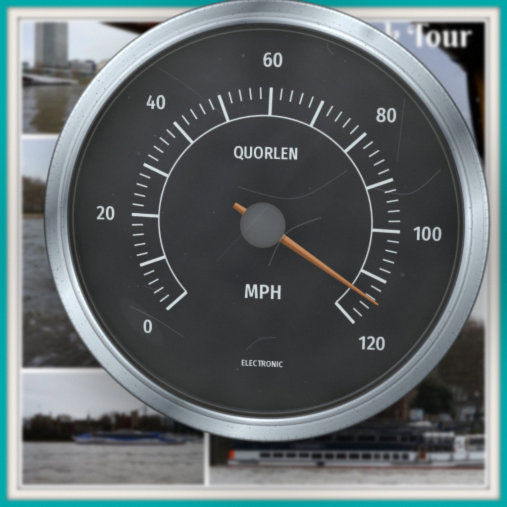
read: **114** mph
